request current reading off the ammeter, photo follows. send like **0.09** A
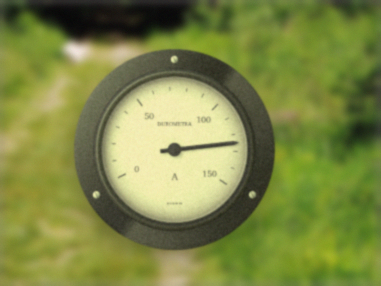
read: **125** A
